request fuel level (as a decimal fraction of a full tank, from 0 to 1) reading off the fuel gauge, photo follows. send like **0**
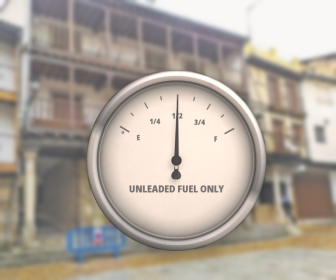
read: **0.5**
